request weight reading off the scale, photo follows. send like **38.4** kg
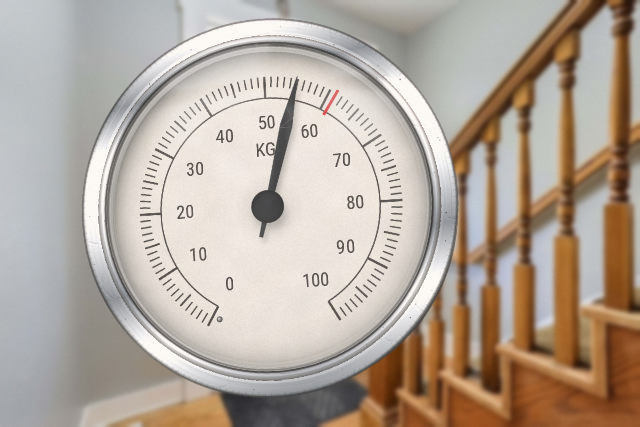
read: **55** kg
